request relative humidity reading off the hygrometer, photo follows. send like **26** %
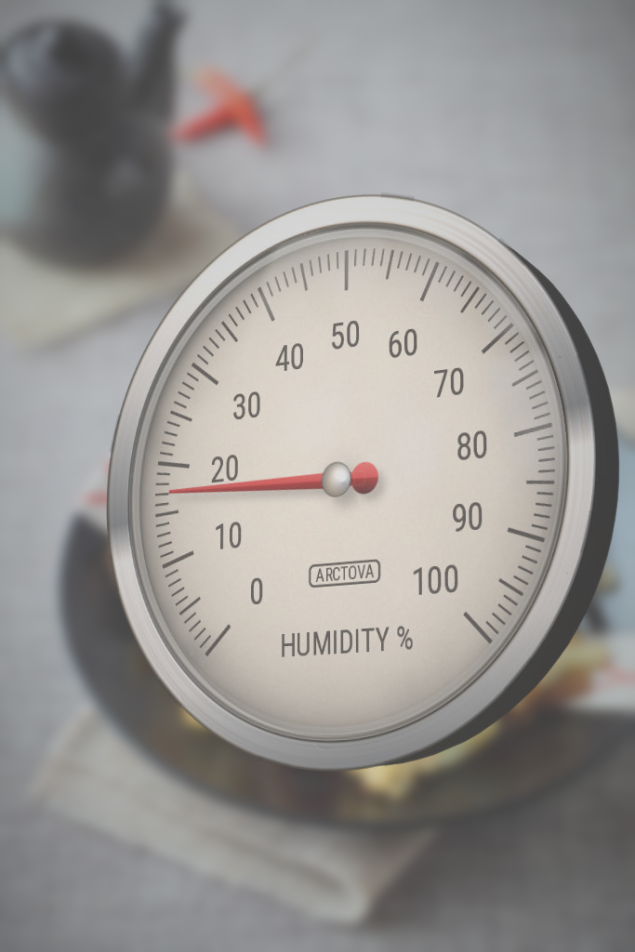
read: **17** %
